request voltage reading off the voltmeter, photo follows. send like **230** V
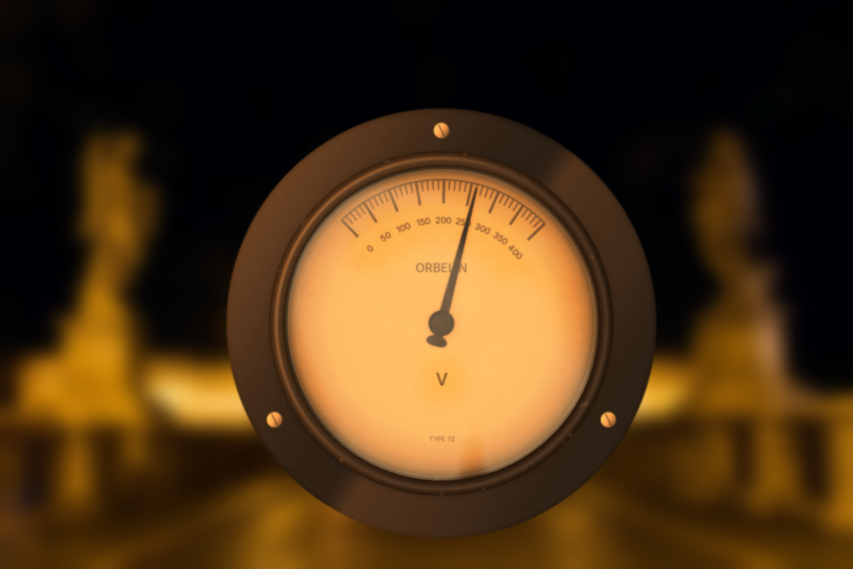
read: **260** V
